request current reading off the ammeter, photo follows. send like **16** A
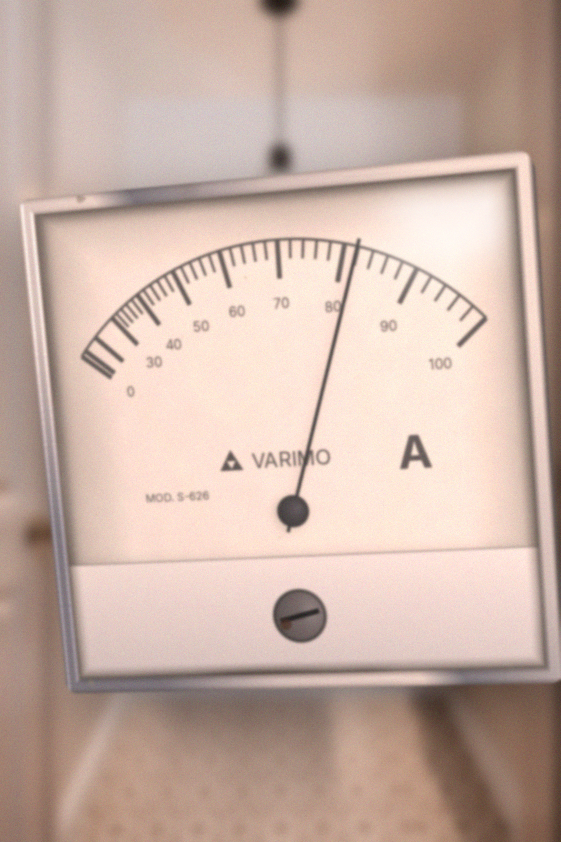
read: **82** A
